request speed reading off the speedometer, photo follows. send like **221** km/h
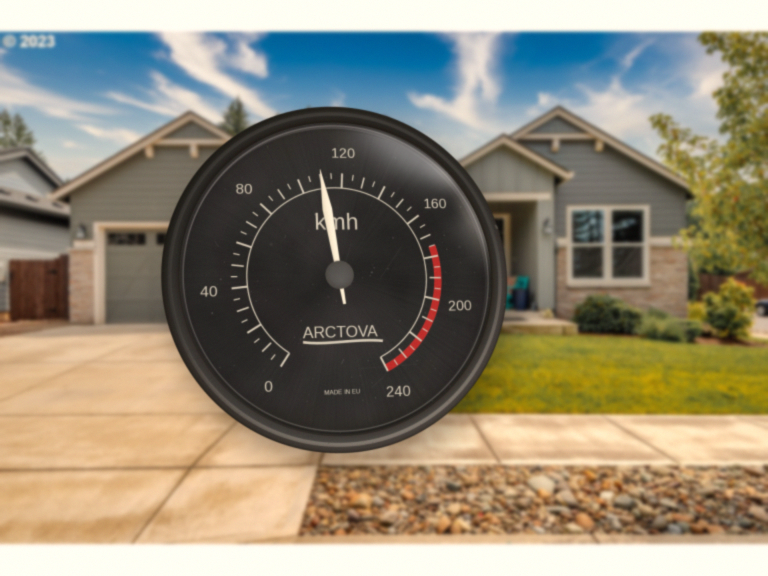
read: **110** km/h
